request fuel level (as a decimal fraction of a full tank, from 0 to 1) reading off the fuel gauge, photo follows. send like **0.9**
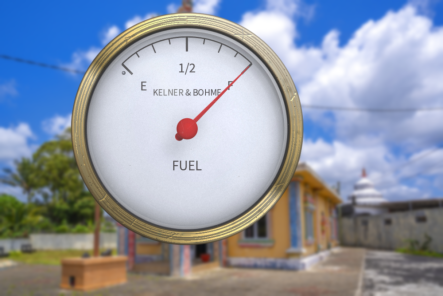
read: **1**
